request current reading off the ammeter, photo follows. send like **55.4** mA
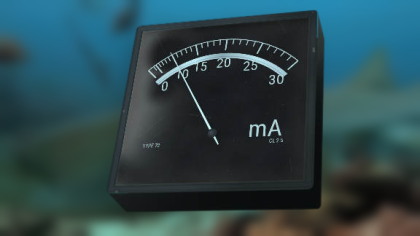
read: **10** mA
